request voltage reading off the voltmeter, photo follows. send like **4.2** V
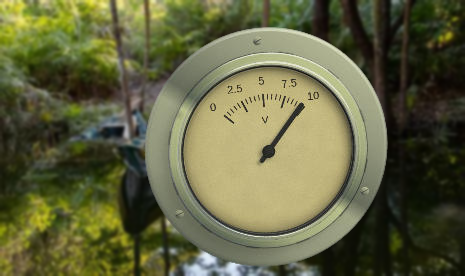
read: **9.5** V
